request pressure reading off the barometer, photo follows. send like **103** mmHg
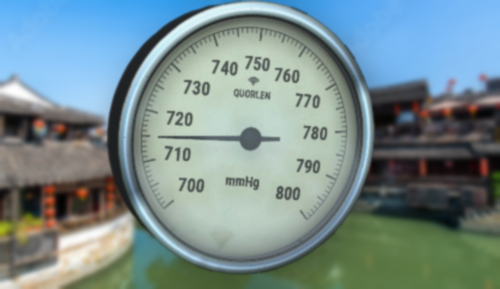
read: **715** mmHg
